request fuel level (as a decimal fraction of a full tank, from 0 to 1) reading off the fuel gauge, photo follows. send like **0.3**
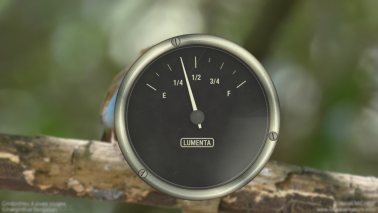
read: **0.375**
